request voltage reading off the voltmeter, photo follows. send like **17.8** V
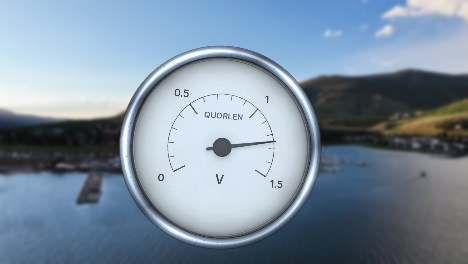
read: **1.25** V
